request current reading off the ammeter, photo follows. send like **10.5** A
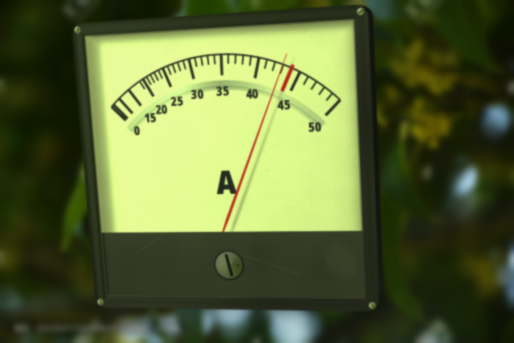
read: **43** A
